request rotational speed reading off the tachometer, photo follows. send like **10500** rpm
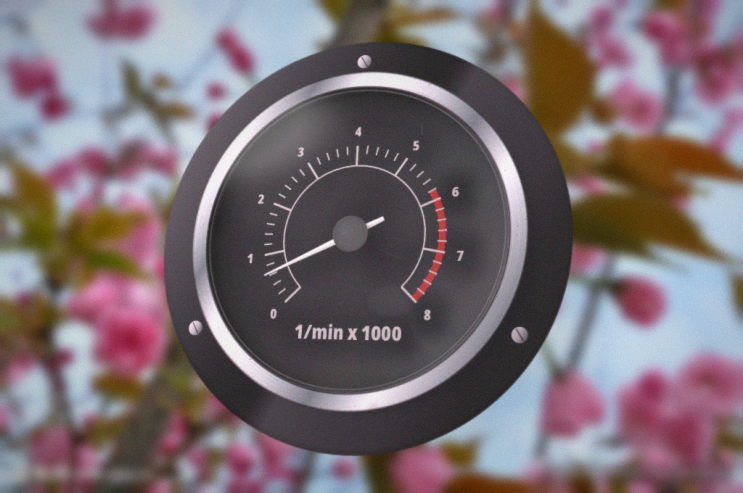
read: **600** rpm
